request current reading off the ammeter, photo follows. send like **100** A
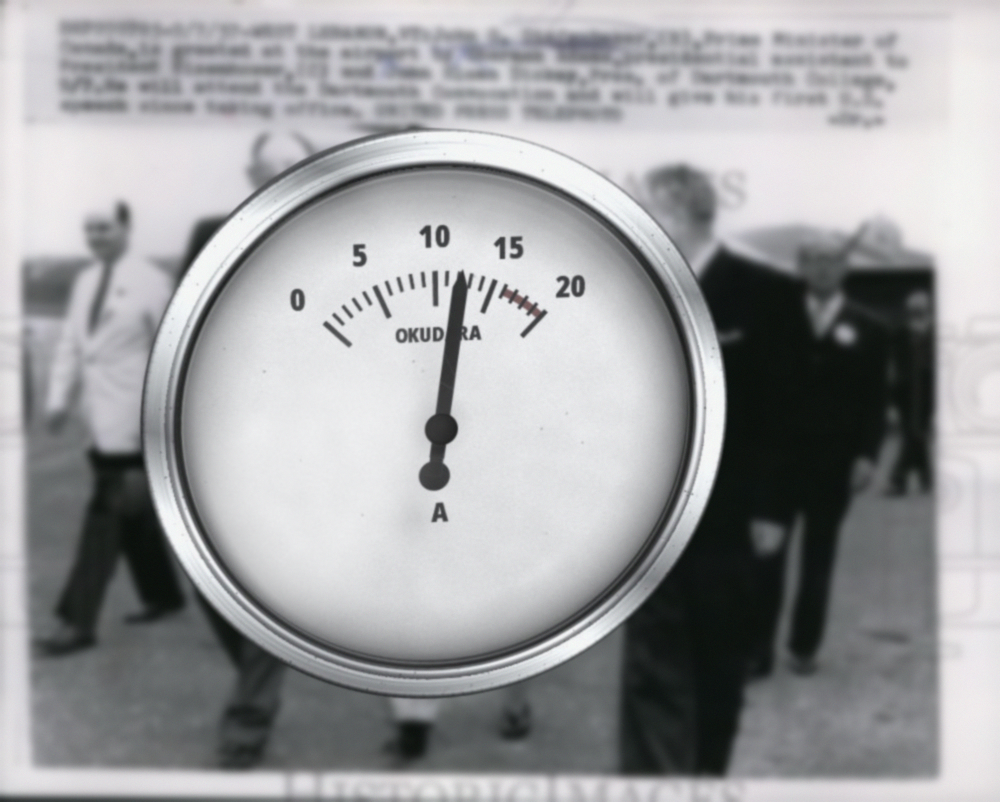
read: **12** A
